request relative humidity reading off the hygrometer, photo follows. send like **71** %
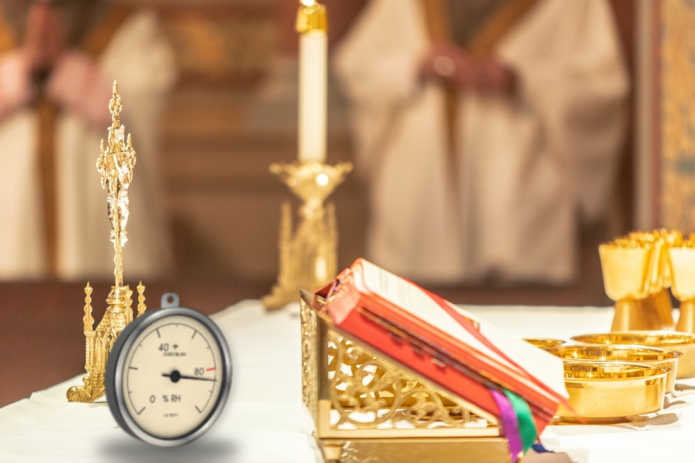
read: **85** %
